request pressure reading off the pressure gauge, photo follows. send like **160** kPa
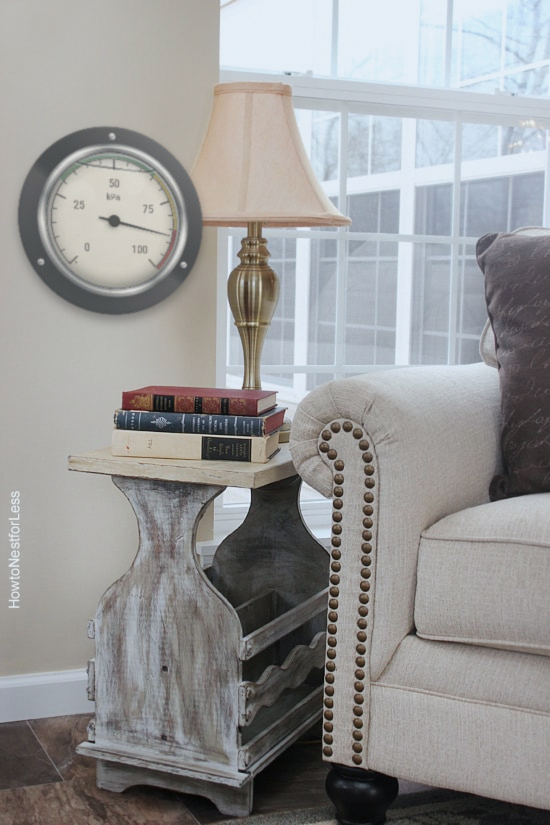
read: **87.5** kPa
